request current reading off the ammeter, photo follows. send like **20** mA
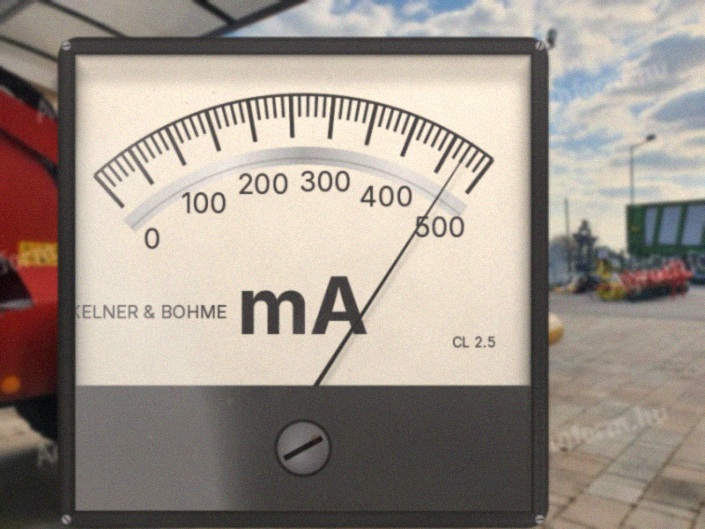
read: **470** mA
